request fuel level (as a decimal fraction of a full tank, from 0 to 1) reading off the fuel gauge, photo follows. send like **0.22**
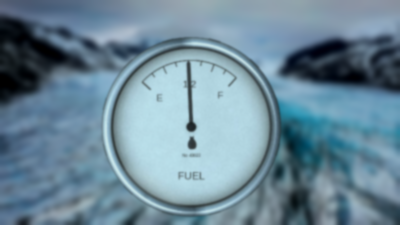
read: **0.5**
